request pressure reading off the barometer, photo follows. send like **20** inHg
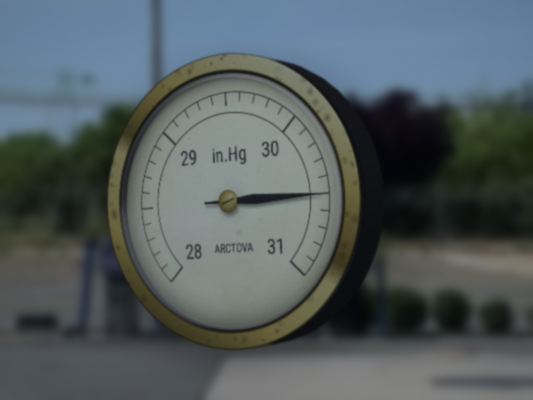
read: **30.5** inHg
